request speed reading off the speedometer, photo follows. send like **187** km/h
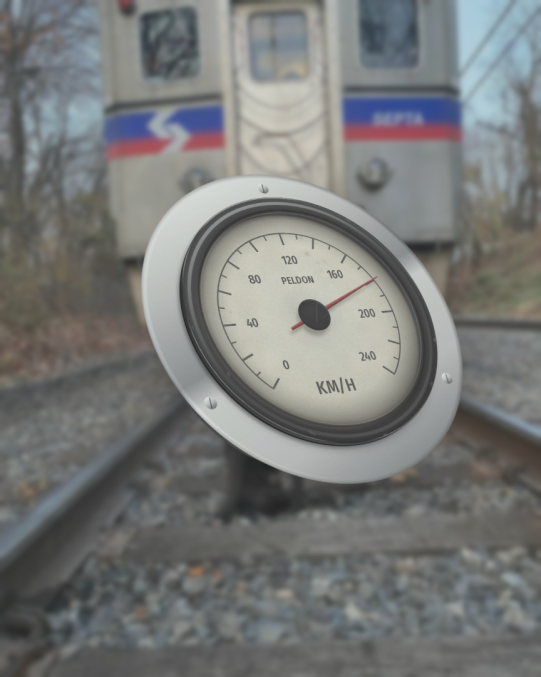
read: **180** km/h
